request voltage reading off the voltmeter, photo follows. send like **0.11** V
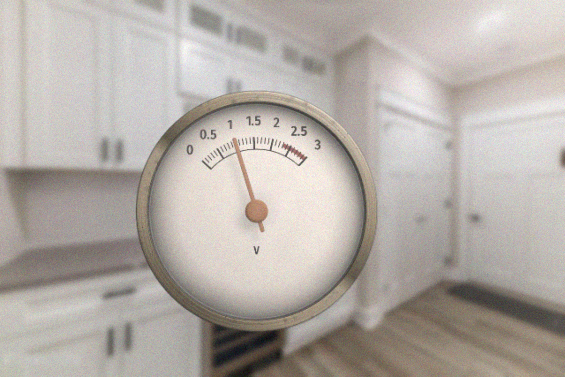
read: **1** V
